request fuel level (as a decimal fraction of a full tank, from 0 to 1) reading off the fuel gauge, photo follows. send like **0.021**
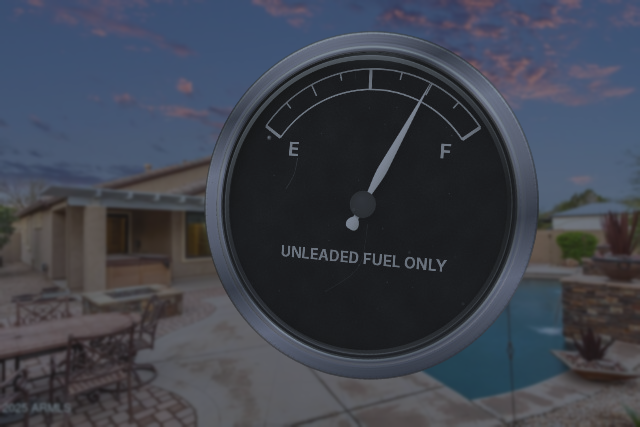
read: **0.75**
